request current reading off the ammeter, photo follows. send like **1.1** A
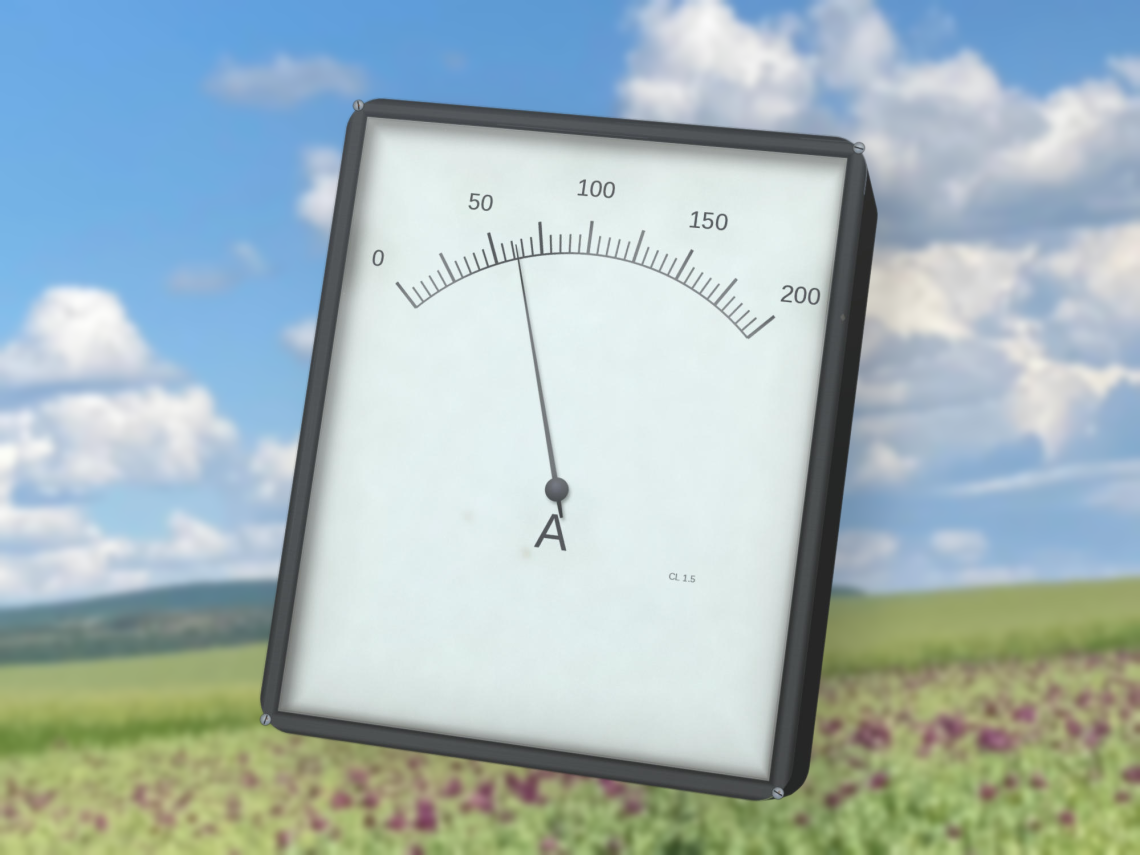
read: **62.5** A
